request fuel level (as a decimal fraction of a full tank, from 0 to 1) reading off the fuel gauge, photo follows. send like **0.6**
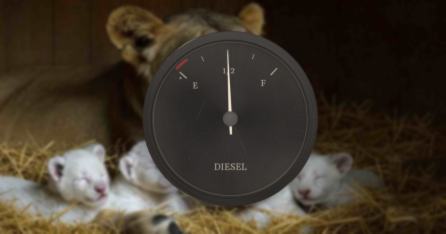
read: **0.5**
